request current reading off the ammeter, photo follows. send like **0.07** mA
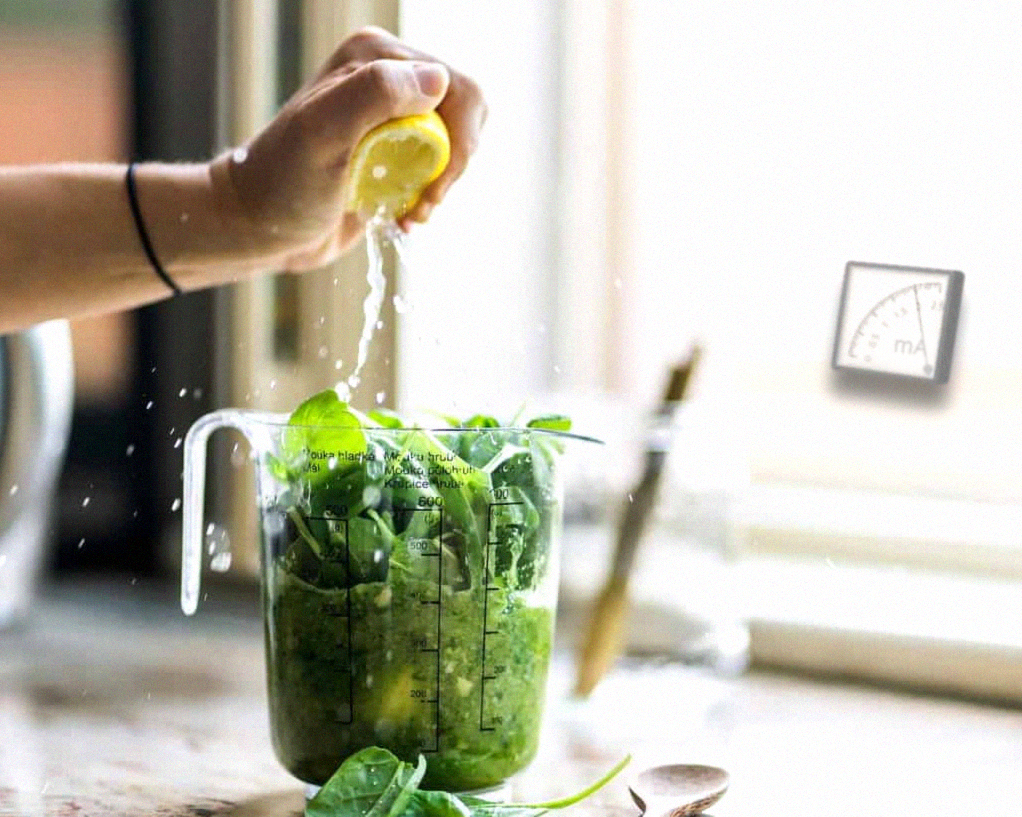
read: **2** mA
